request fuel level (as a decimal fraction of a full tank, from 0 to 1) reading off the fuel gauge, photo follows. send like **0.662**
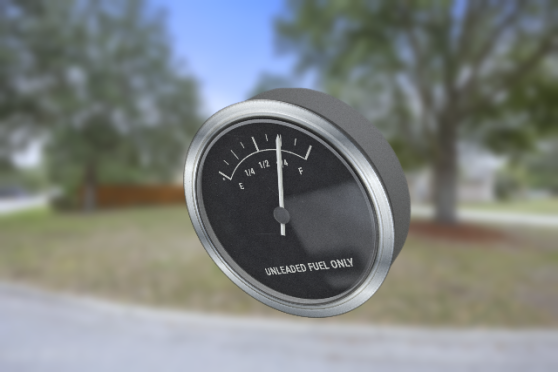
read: **0.75**
